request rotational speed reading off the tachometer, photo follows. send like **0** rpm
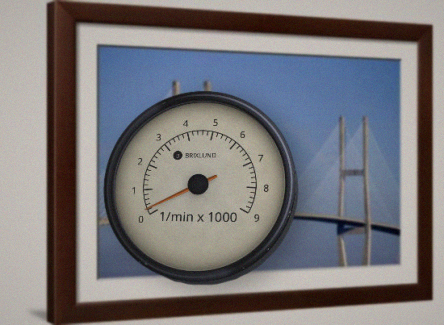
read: **200** rpm
